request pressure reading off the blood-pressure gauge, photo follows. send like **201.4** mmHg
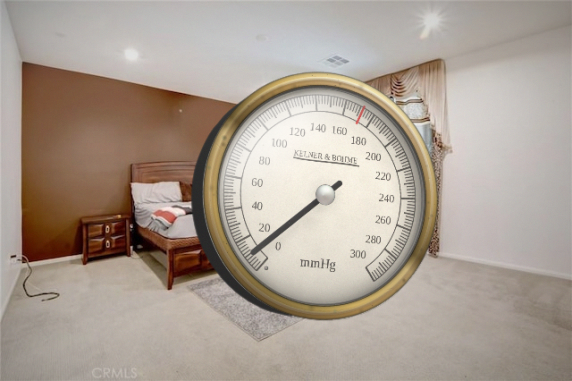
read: **10** mmHg
